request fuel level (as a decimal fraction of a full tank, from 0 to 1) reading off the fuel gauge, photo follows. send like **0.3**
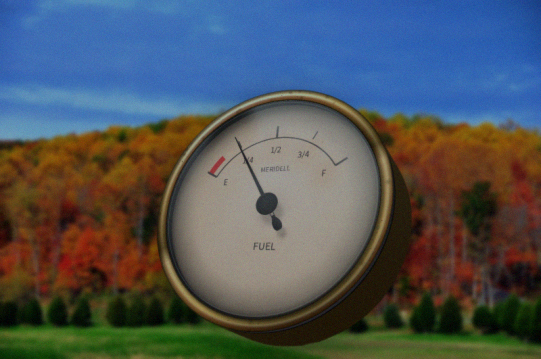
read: **0.25**
